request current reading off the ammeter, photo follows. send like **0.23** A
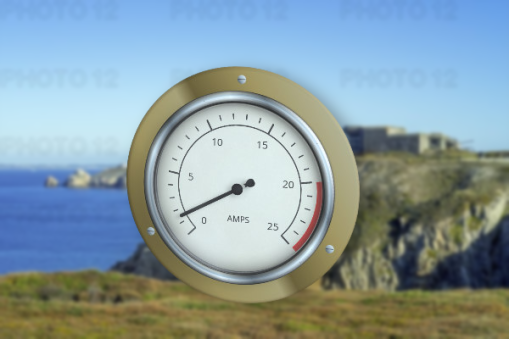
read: **1.5** A
